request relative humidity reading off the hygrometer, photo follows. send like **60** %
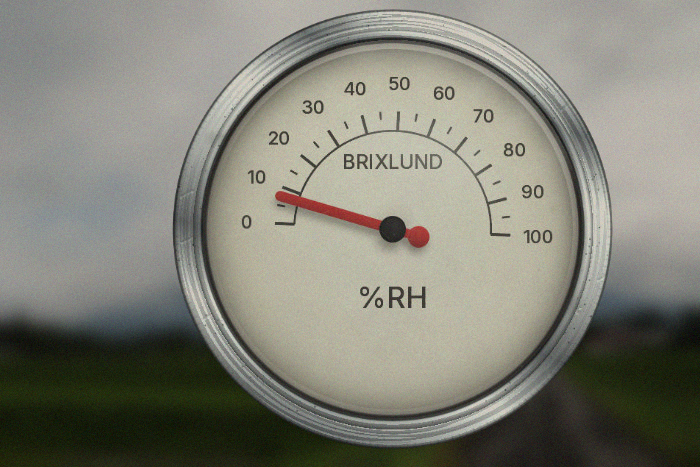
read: **7.5** %
